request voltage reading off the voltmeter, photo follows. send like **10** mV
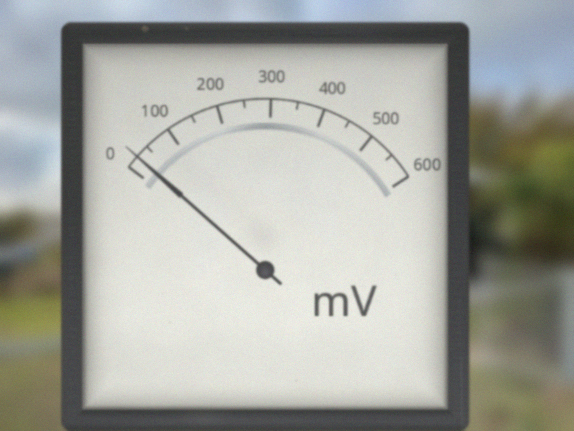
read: **25** mV
